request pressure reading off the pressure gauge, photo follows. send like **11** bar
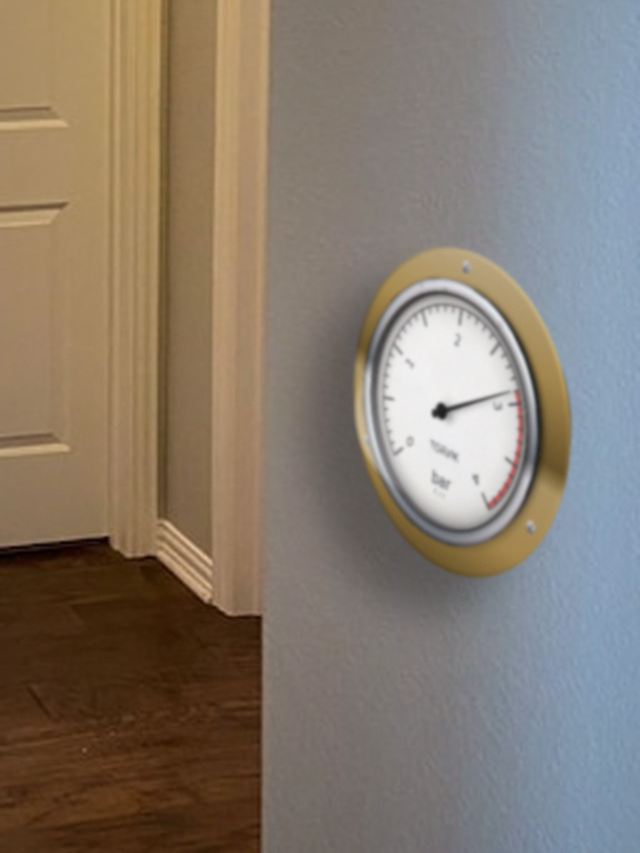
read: **2.9** bar
